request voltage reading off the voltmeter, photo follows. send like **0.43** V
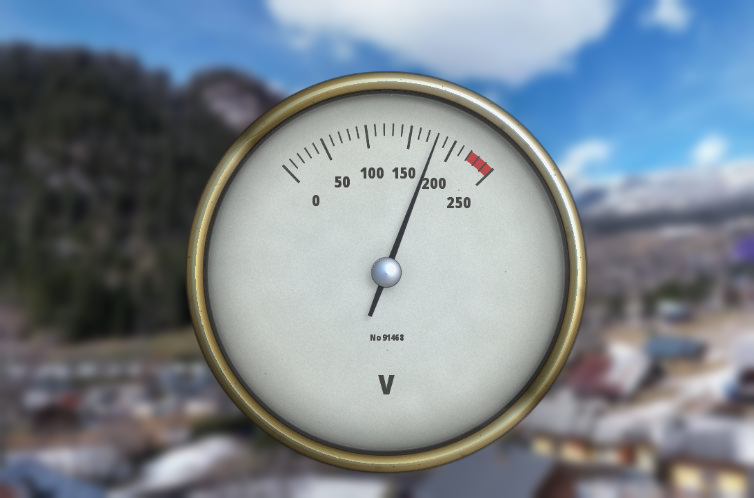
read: **180** V
